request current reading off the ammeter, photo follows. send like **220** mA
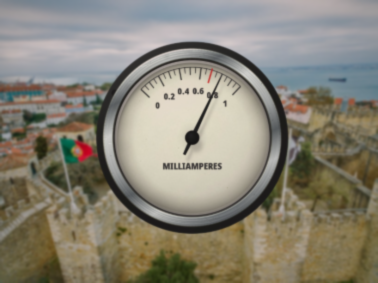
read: **0.8** mA
